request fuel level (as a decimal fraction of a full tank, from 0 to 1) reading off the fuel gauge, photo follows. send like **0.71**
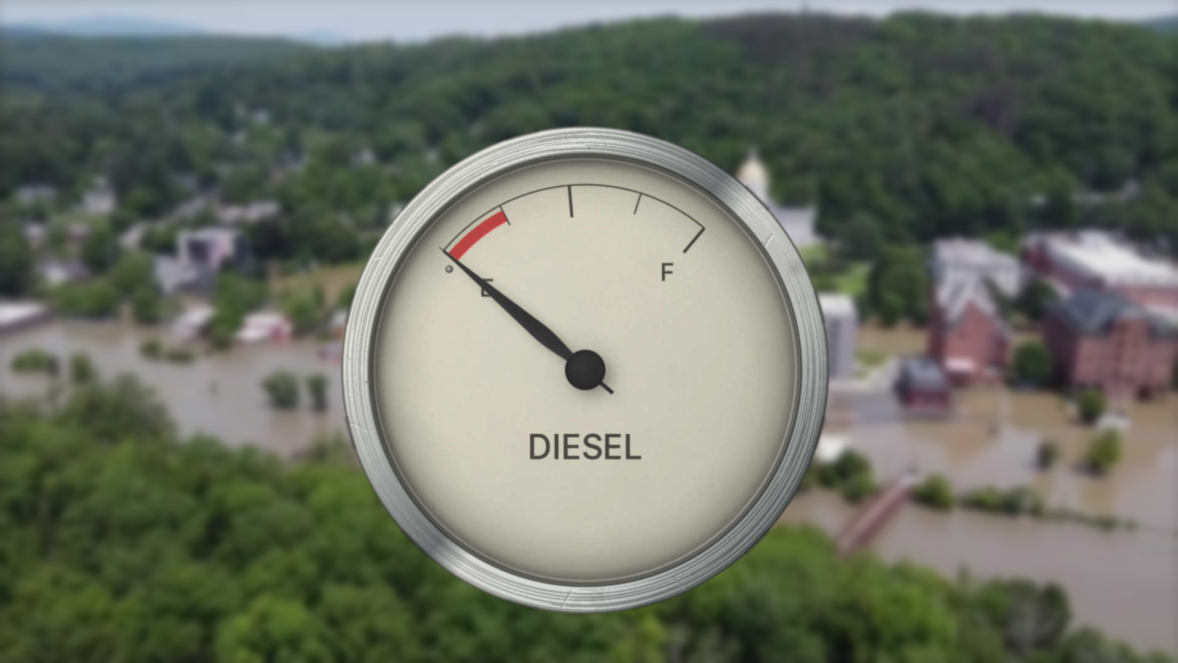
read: **0**
